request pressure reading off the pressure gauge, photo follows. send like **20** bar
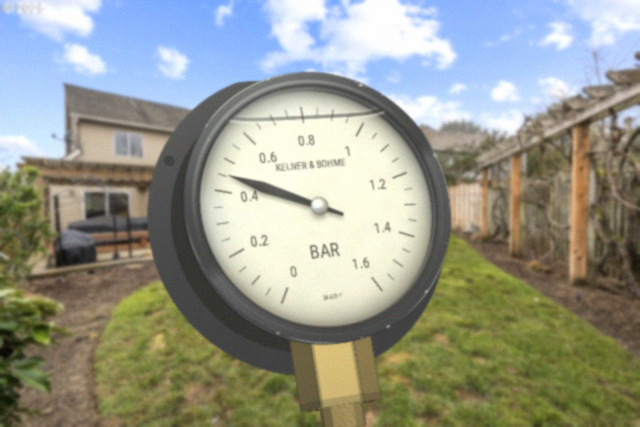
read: **0.45** bar
